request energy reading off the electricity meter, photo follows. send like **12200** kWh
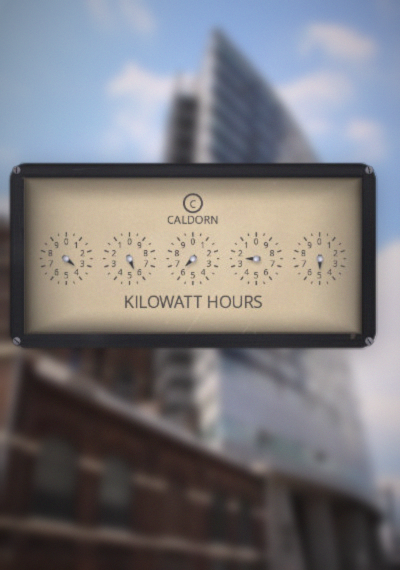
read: **35625** kWh
